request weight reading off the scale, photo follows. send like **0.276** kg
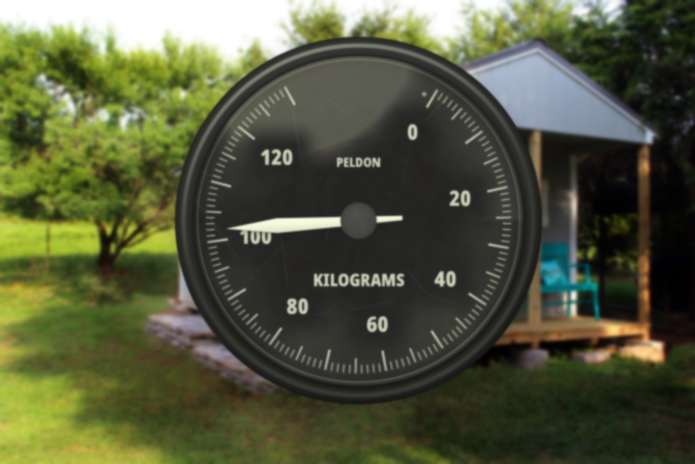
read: **102** kg
